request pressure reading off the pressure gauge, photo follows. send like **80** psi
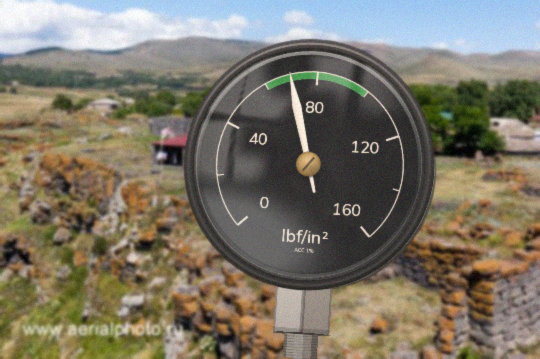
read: **70** psi
